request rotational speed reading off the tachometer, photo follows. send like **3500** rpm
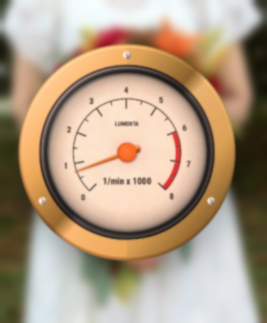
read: **750** rpm
